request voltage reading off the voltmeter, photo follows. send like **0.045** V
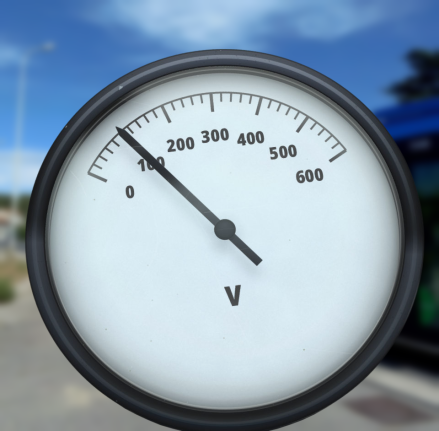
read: **100** V
